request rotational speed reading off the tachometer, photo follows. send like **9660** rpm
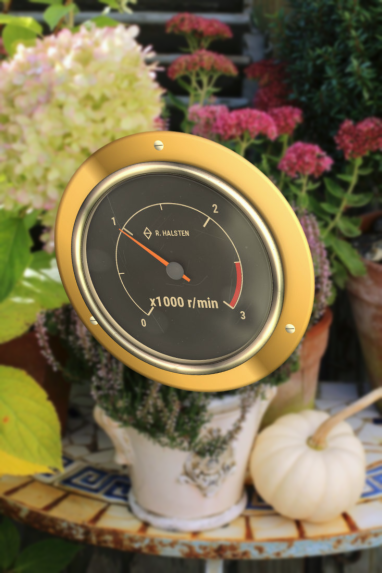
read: **1000** rpm
